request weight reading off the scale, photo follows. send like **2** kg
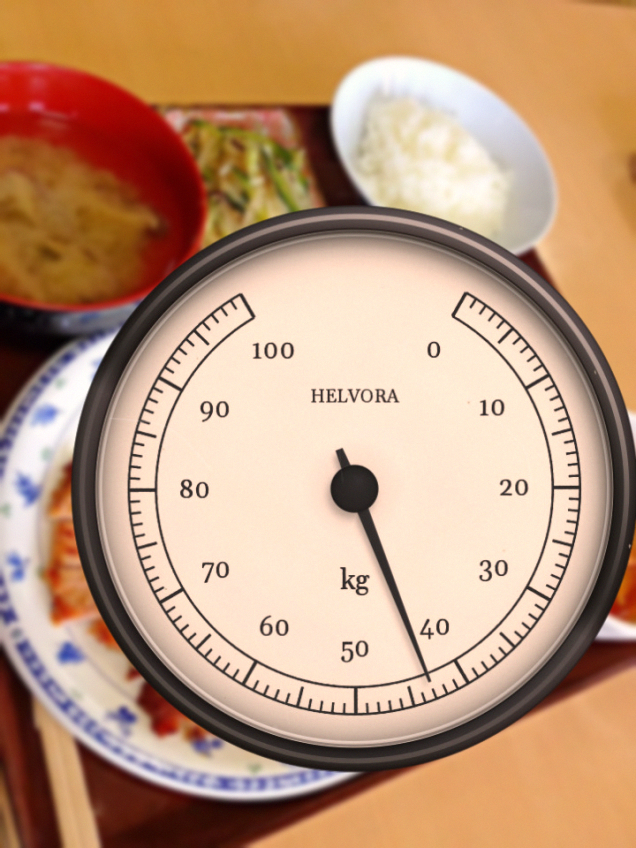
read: **43** kg
